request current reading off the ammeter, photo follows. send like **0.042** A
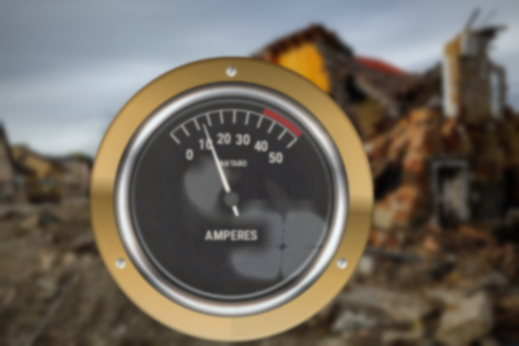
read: **12.5** A
